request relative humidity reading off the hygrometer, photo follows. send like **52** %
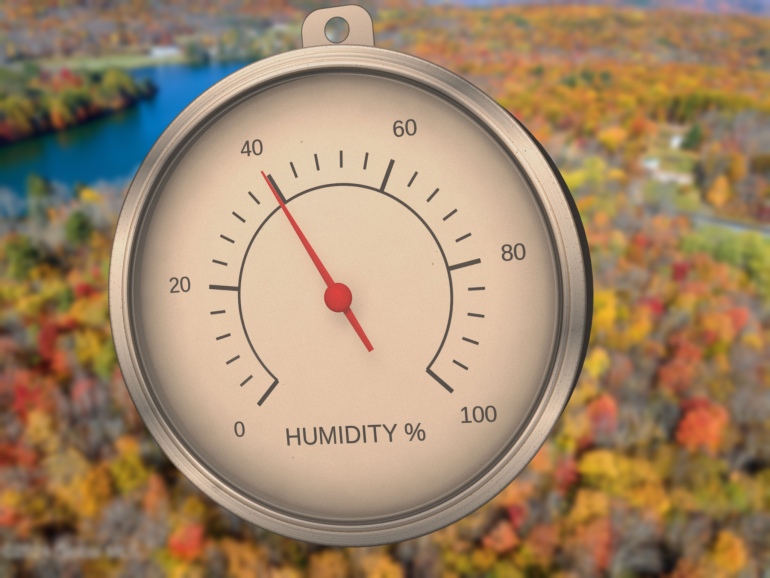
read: **40** %
